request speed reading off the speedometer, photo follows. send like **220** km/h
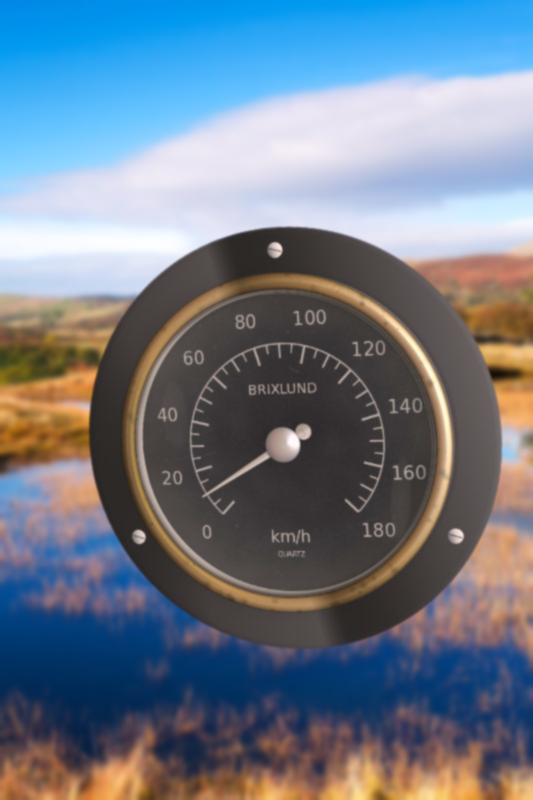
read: **10** km/h
